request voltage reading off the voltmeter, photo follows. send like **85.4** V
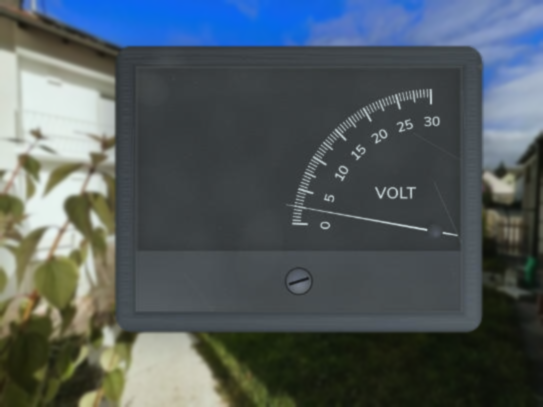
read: **2.5** V
